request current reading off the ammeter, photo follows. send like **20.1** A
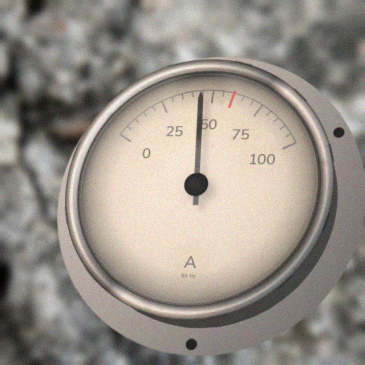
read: **45** A
